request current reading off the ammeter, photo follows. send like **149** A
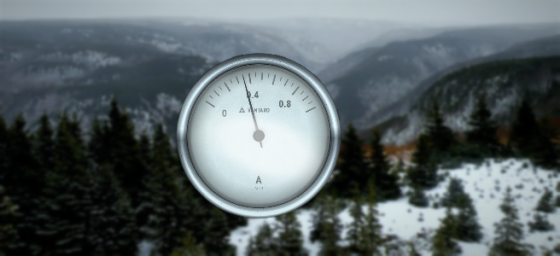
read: **0.35** A
